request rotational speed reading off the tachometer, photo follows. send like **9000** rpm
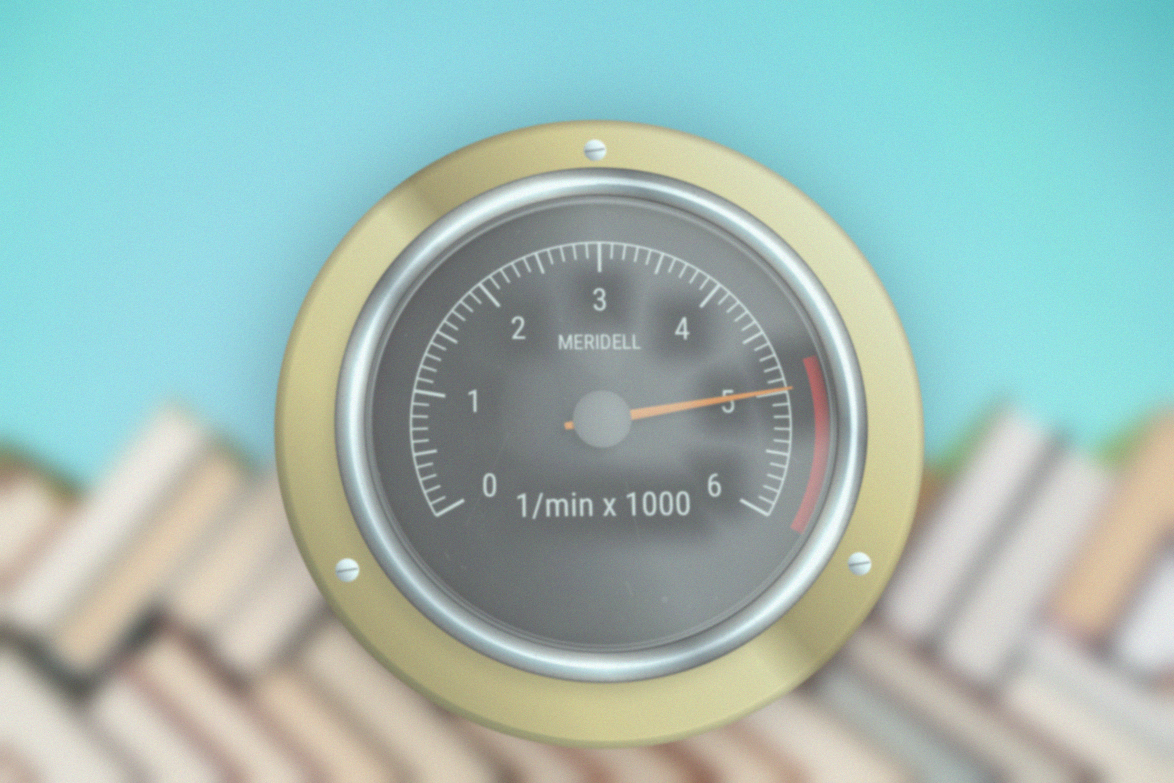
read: **5000** rpm
